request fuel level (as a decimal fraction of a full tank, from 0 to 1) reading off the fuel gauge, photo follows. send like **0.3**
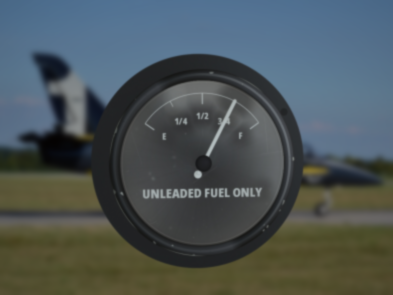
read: **0.75**
